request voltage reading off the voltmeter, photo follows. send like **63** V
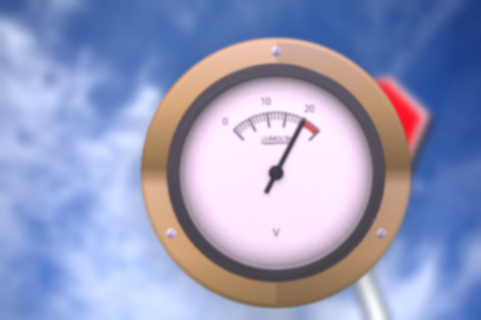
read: **20** V
